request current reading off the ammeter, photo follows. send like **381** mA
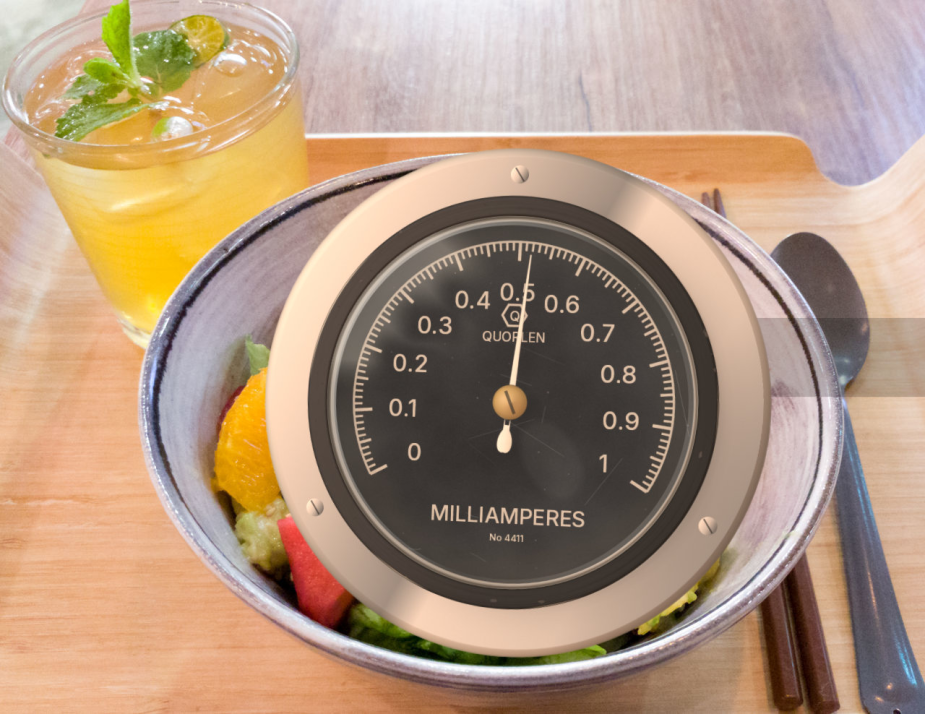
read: **0.52** mA
